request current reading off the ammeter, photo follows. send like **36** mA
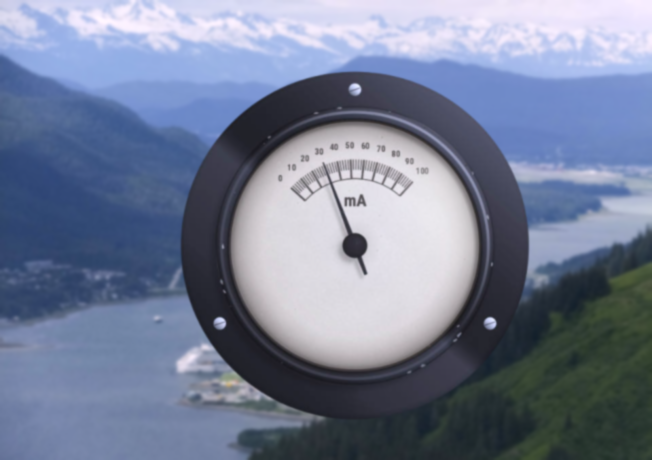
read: **30** mA
